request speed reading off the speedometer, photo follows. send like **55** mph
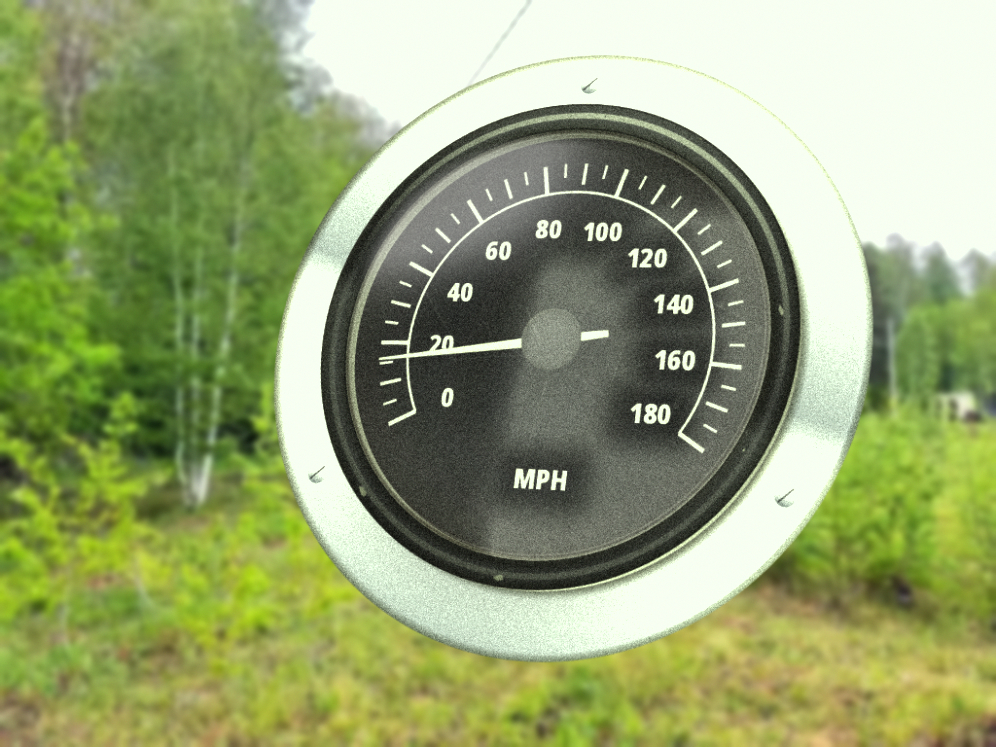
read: **15** mph
